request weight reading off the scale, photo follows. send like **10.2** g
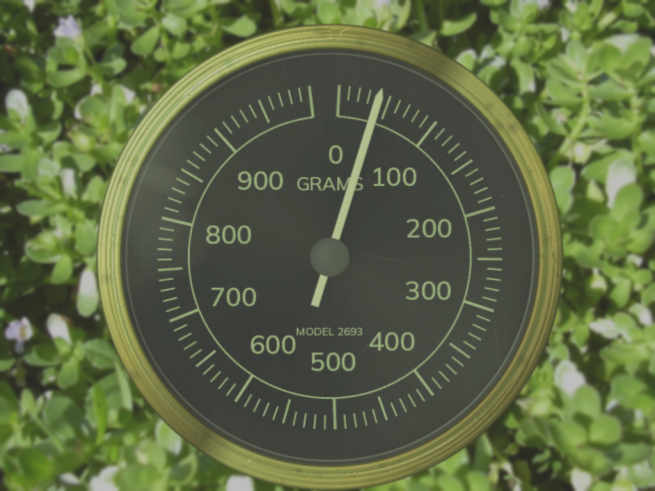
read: **40** g
